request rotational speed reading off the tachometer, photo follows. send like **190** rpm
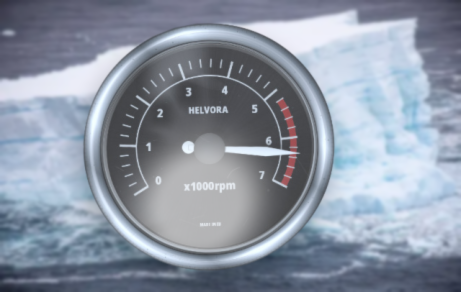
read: **6300** rpm
